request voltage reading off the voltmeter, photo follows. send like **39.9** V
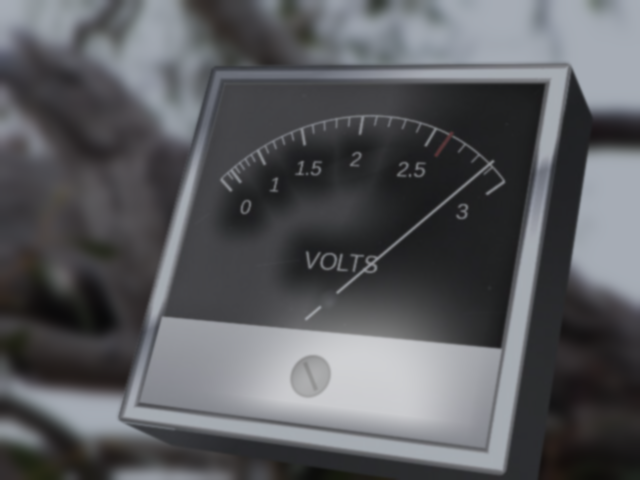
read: **2.9** V
